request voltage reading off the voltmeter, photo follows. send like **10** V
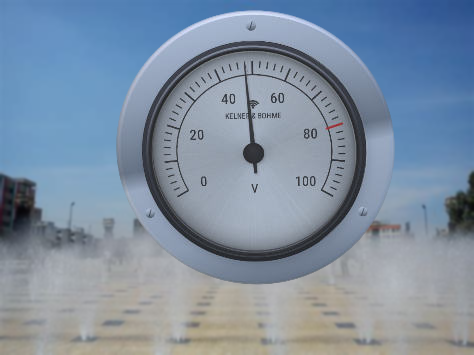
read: **48** V
